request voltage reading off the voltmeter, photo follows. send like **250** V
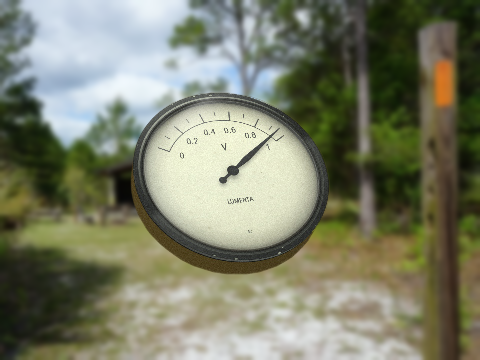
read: **0.95** V
